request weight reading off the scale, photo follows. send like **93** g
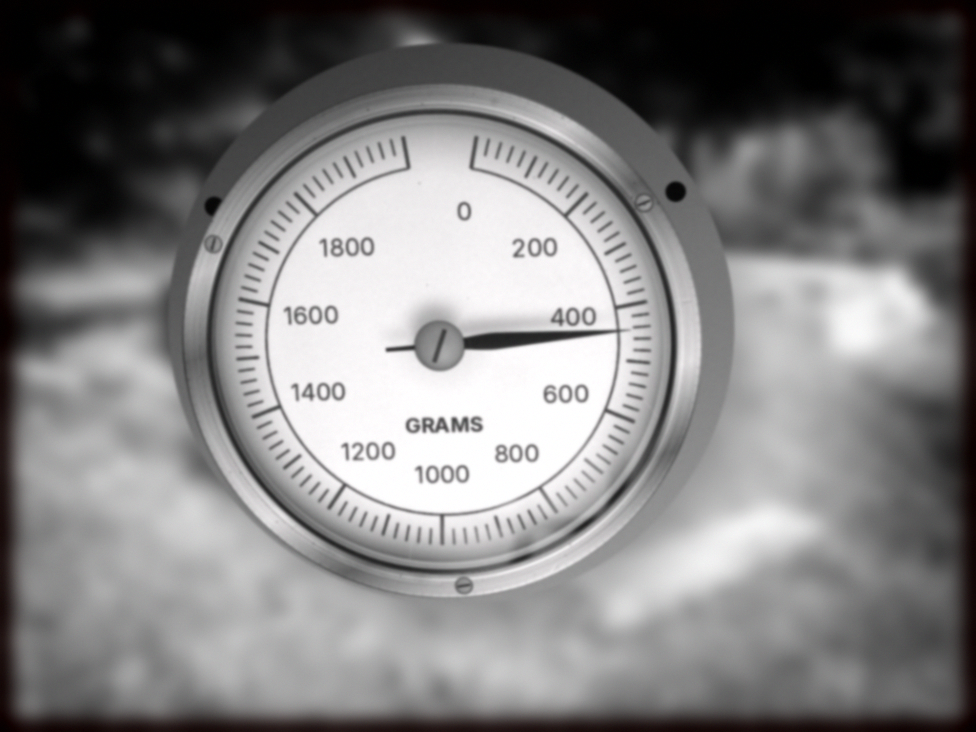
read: **440** g
